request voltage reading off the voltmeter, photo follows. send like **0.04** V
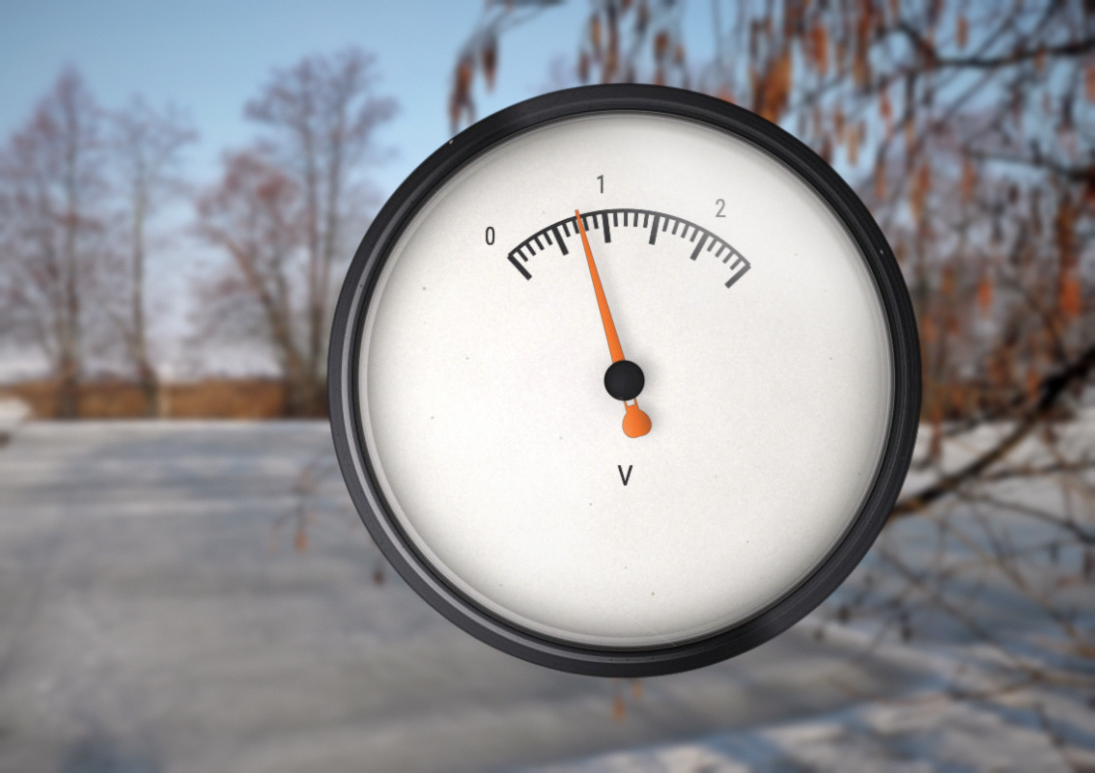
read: **0.75** V
